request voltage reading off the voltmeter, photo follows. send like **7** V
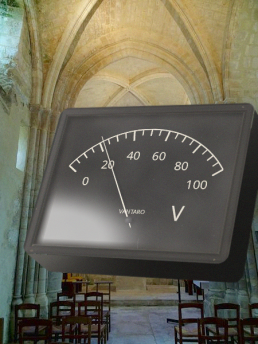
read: **22.5** V
